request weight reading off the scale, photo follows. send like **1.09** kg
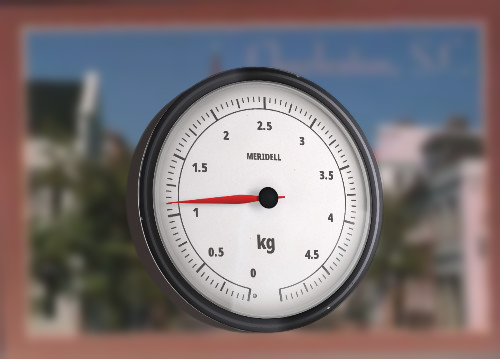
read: **1.1** kg
